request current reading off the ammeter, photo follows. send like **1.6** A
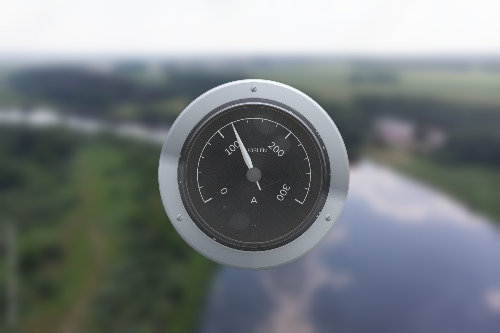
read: **120** A
